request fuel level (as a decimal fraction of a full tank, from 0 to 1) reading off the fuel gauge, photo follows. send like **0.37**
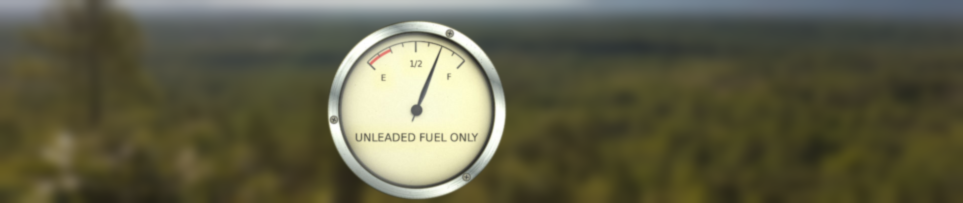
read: **0.75**
